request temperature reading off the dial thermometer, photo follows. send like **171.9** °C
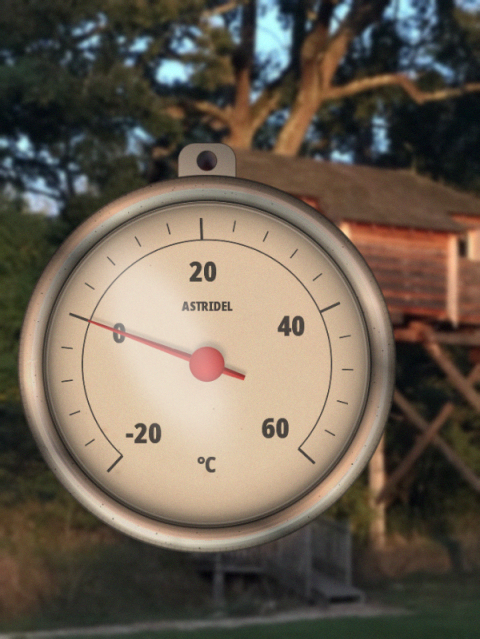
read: **0** °C
